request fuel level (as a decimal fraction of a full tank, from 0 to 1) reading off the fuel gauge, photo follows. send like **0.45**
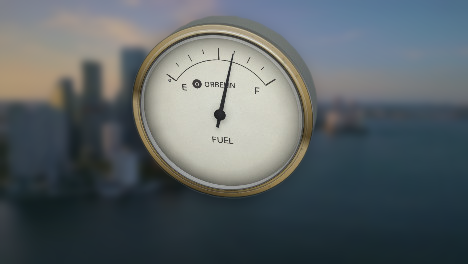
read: **0.625**
